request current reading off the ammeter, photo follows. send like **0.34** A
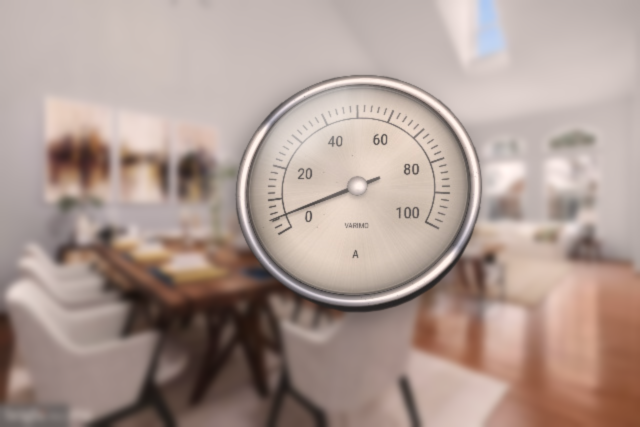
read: **4** A
